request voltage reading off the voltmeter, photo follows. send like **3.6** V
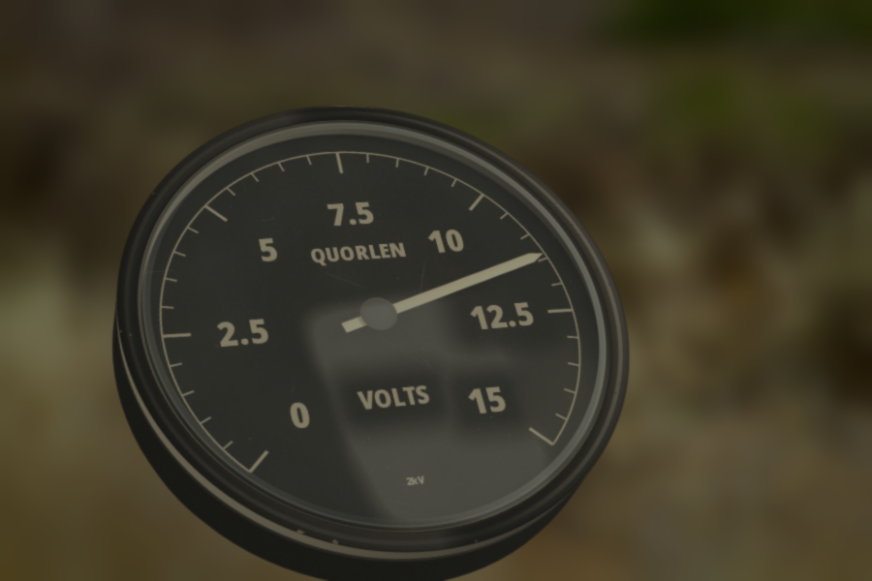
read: **11.5** V
